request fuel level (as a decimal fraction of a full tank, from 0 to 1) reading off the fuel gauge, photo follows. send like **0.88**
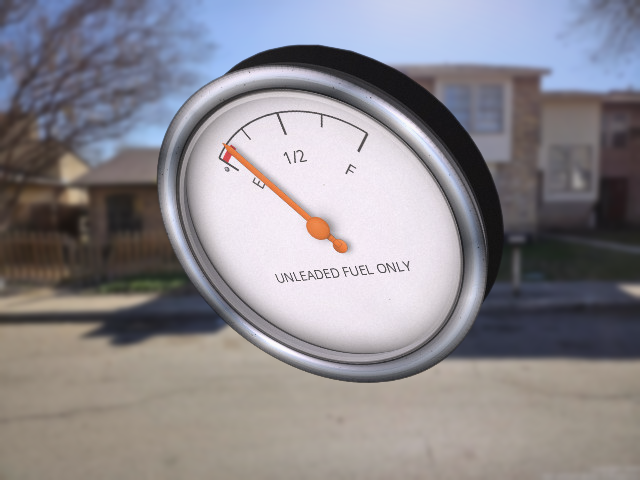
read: **0.125**
